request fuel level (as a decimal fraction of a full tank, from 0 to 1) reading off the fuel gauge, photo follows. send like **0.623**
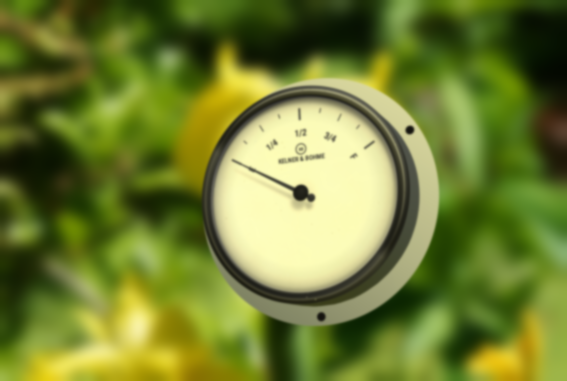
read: **0**
